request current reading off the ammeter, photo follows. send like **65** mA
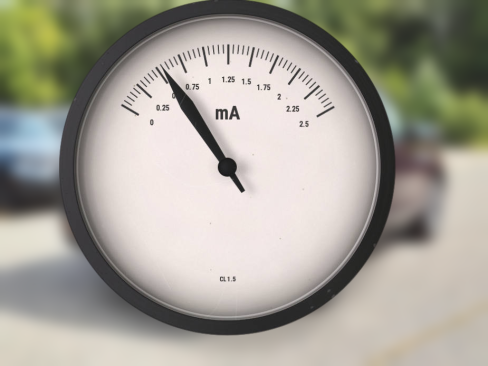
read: **0.55** mA
